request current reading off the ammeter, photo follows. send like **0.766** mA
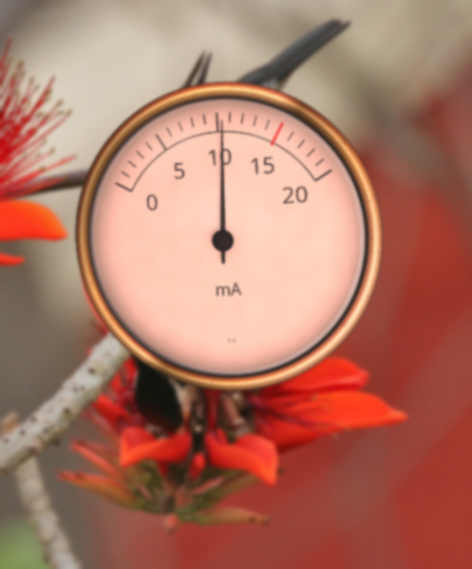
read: **10.5** mA
